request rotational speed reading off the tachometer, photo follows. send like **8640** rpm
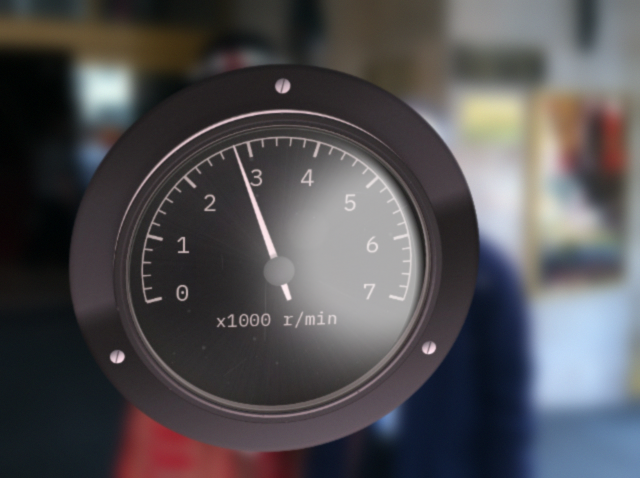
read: **2800** rpm
